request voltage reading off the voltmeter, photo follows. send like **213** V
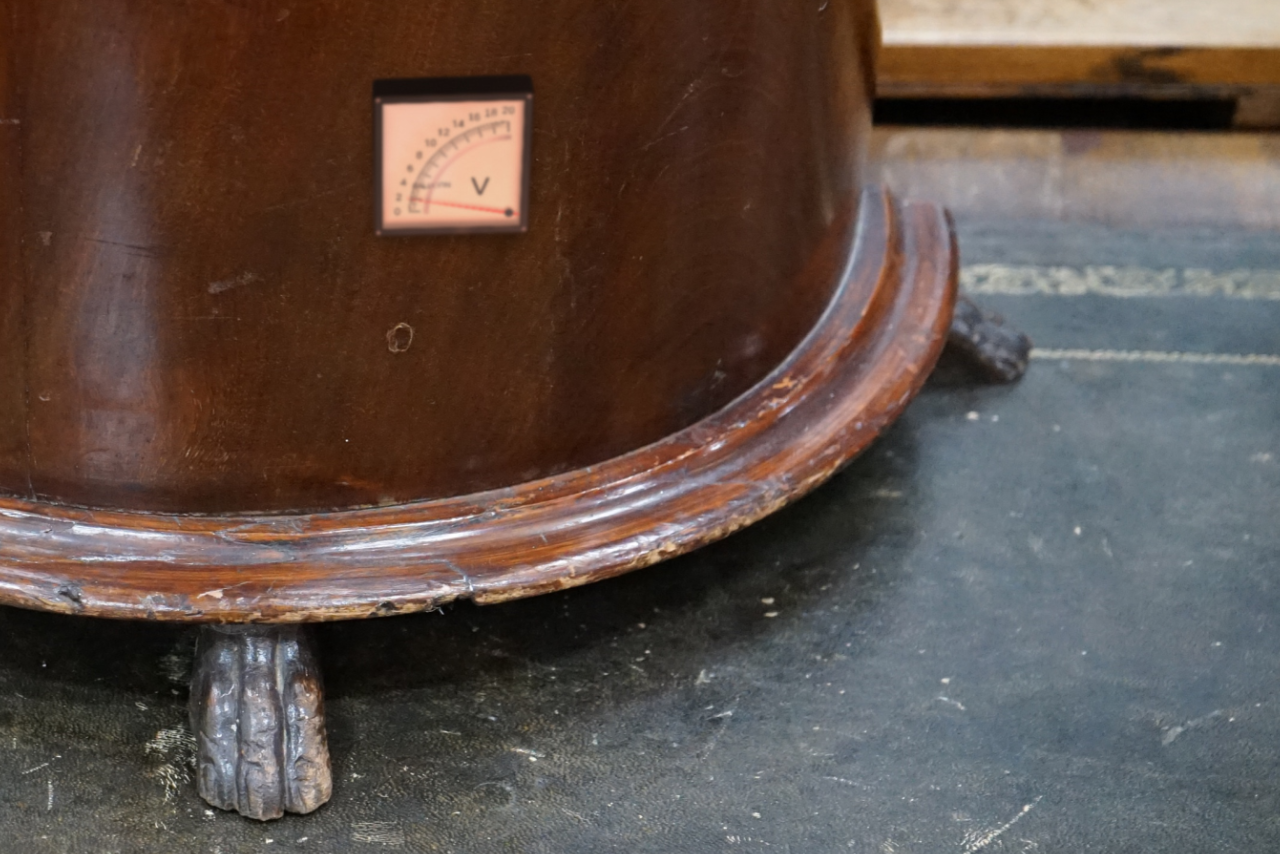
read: **2** V
